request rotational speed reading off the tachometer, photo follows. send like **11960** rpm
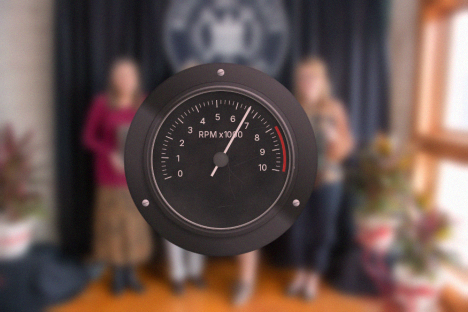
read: **6600** rpm
